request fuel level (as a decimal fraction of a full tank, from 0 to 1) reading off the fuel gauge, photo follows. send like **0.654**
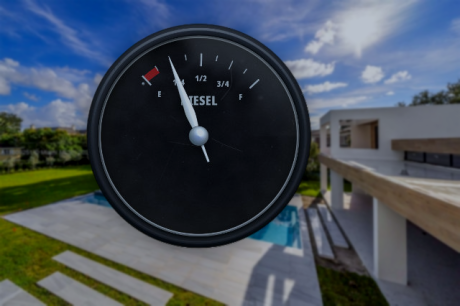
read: **0.25**
